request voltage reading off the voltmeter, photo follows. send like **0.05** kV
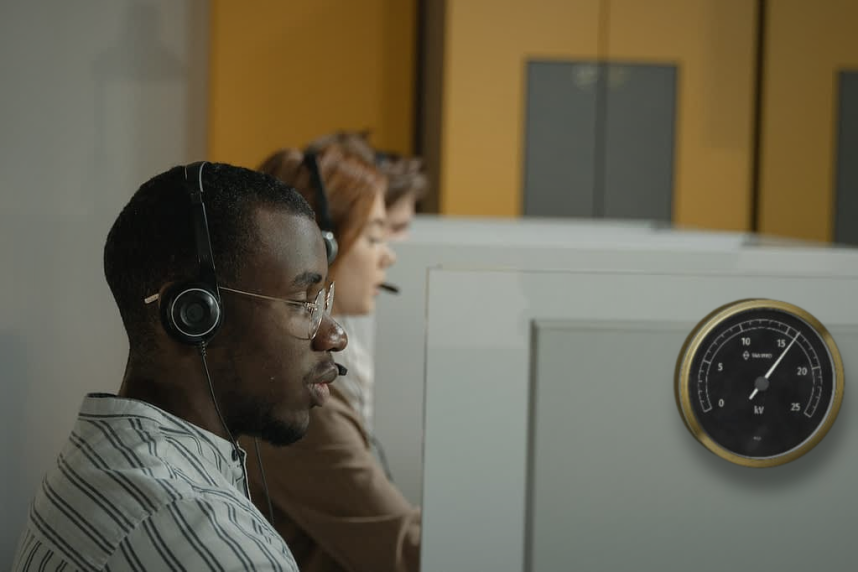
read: **16** kV
